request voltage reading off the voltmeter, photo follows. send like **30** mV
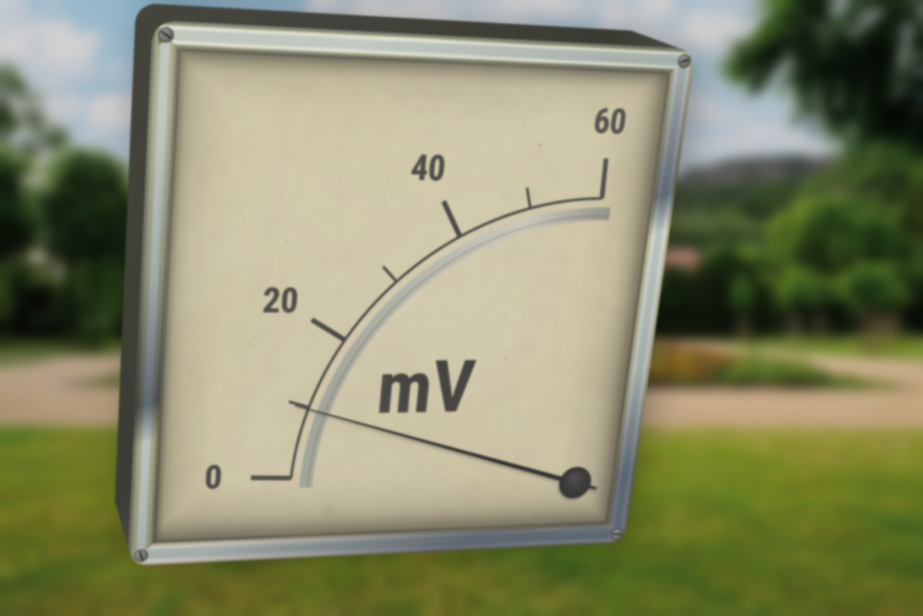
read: **10** mV
